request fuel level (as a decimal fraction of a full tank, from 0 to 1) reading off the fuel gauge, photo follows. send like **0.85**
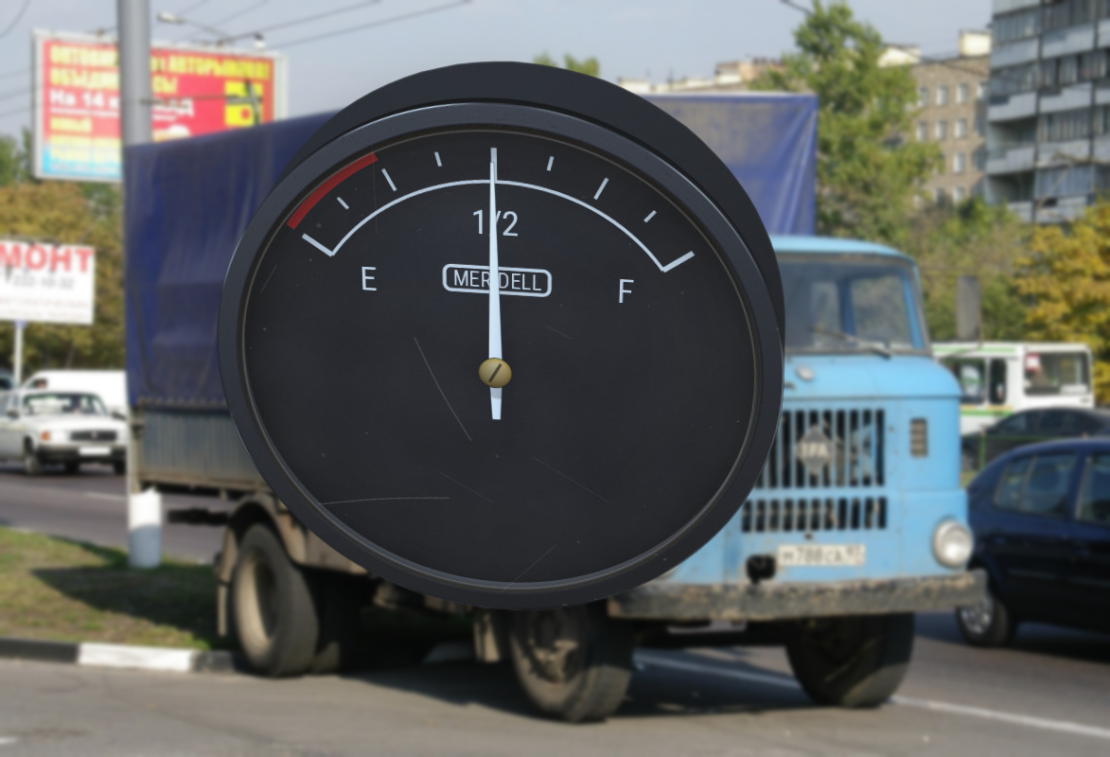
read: **0.5**
